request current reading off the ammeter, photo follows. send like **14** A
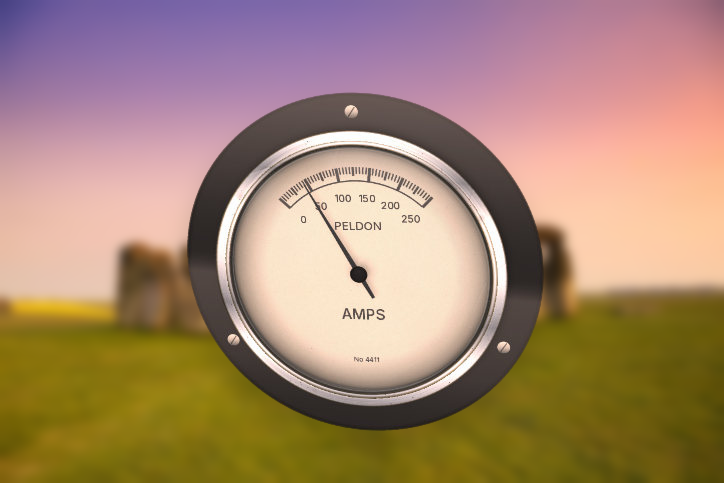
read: **50** A
